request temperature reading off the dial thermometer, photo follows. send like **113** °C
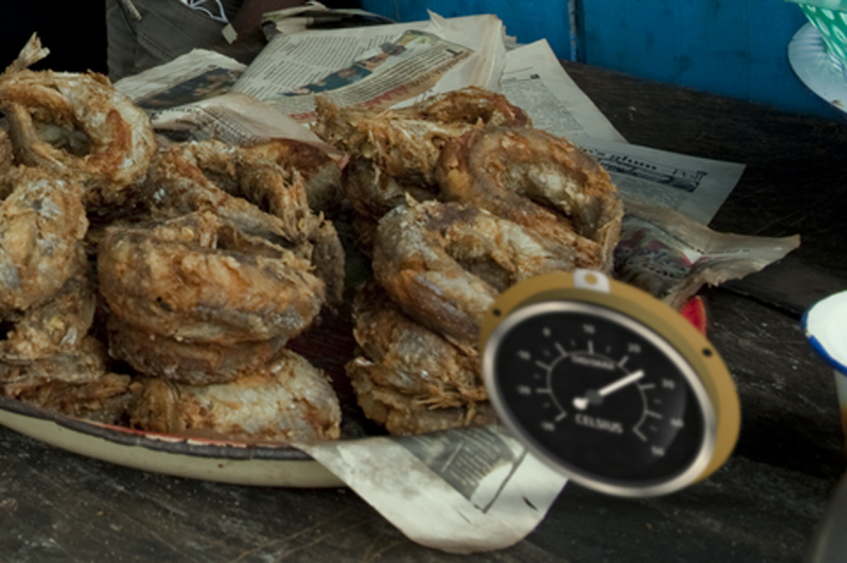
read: **25** °C
